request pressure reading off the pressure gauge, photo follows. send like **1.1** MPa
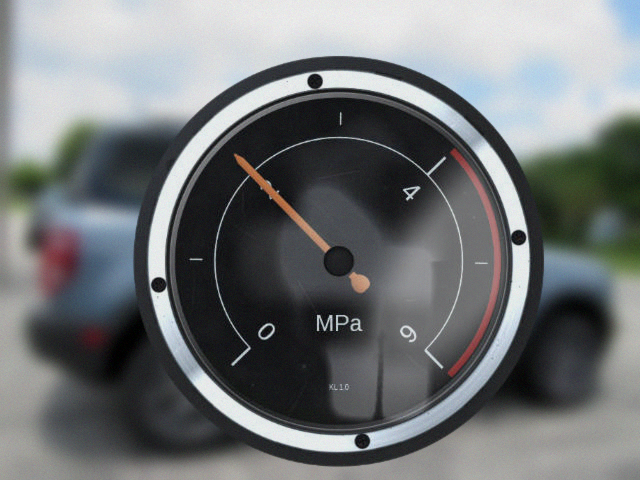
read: **2** MPa
